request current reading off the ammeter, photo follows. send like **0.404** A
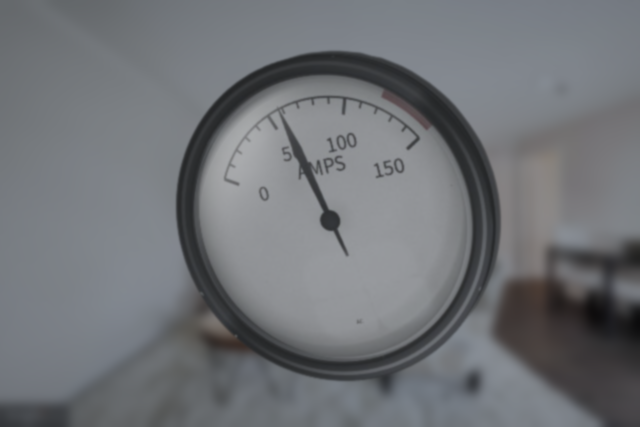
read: **60** A
